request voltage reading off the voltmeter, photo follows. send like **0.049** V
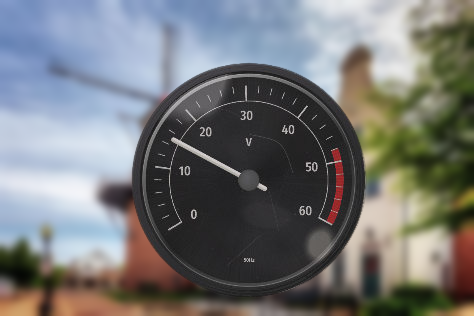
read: **15** V
